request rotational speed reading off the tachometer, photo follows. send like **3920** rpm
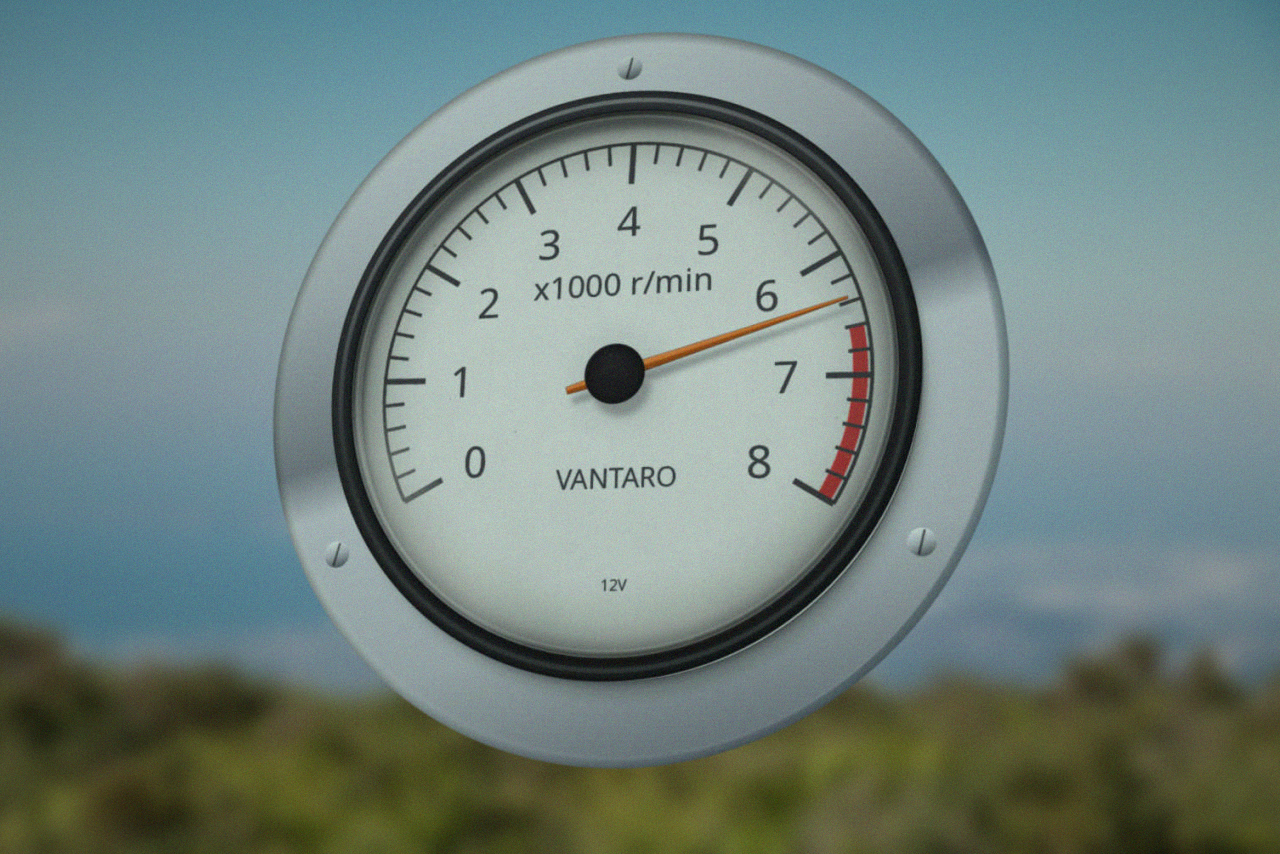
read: **6400** rpm
